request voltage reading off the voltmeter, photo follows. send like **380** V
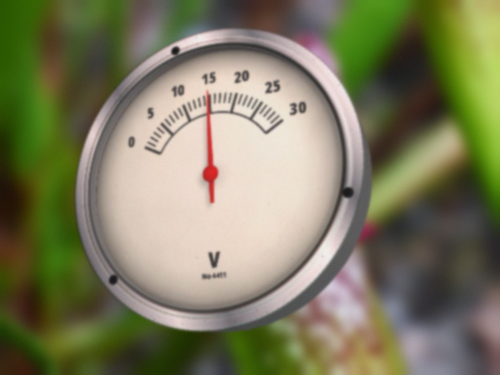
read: **15** V
